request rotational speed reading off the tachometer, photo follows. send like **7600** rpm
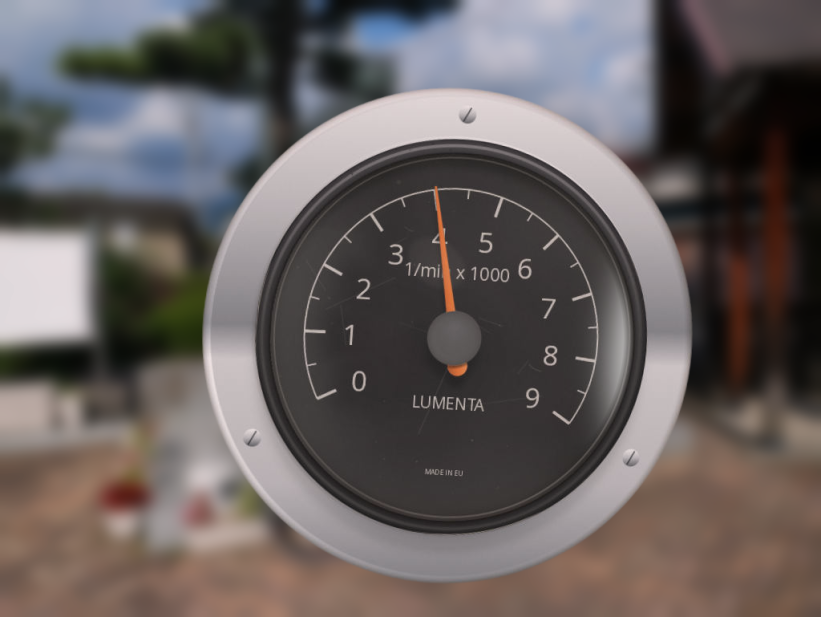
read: **4000** rpm
